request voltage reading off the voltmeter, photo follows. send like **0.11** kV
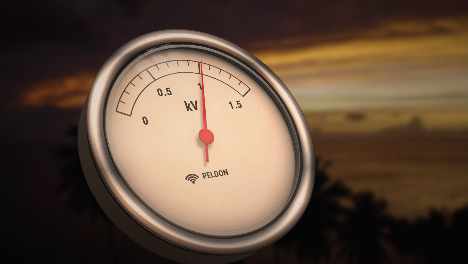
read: **1** kV
